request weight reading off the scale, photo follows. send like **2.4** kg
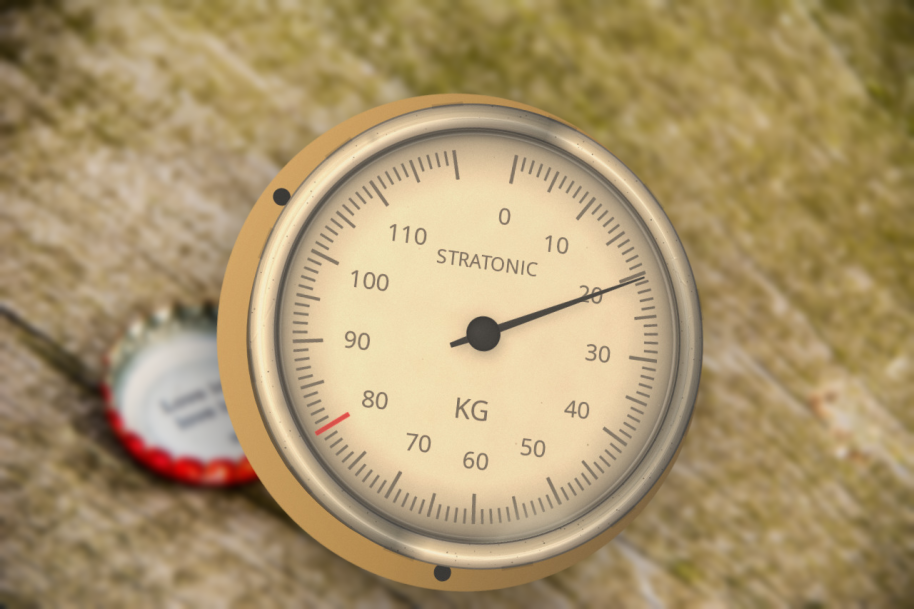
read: **20.5** kg
